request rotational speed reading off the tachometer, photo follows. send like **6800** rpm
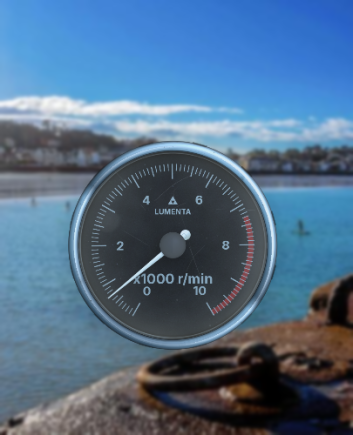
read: **700** rpm
